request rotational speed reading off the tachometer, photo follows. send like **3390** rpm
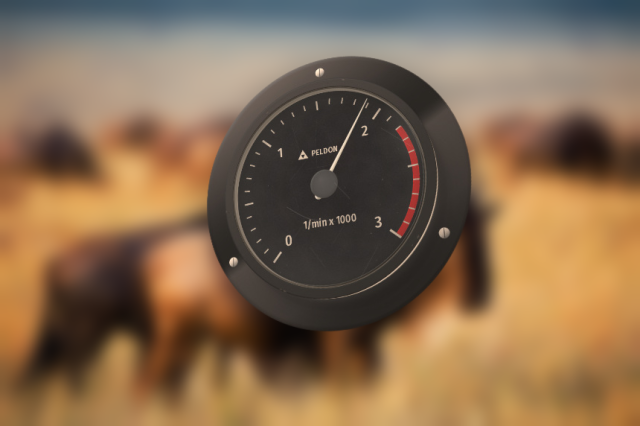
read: **1900** rpm
